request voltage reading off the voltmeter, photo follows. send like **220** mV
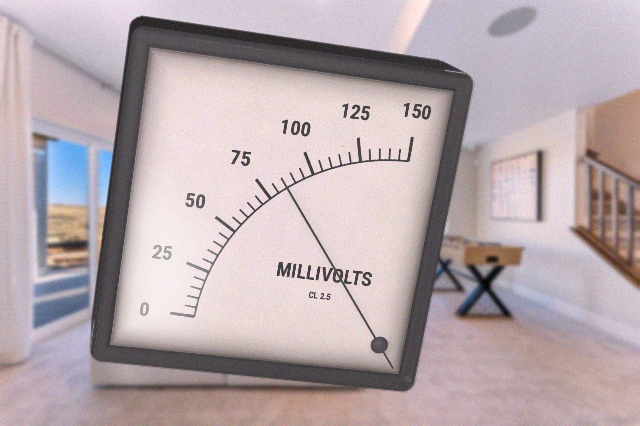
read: **85** mV
